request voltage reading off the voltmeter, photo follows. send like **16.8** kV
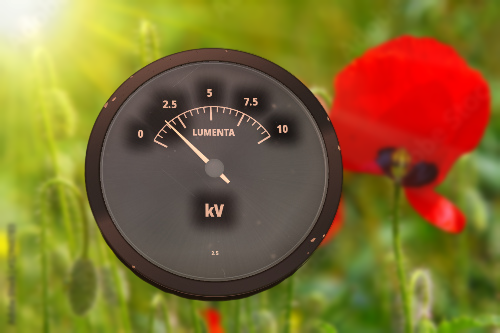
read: **1.5** kV
